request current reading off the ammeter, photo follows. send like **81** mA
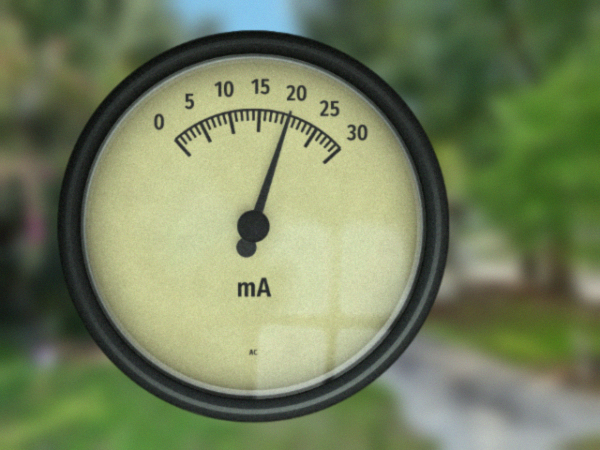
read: **20** mA
